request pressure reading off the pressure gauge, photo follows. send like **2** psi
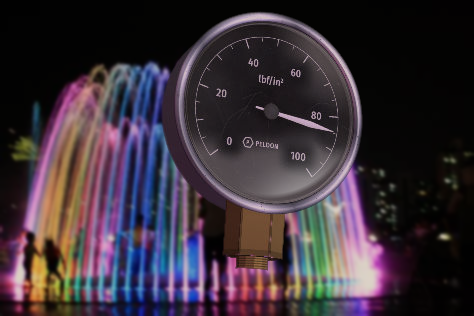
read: **85** psi
